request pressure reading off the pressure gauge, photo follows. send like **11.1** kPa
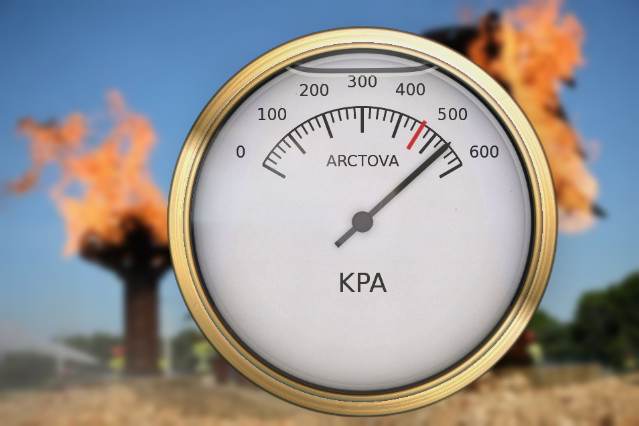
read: **540** kPa
